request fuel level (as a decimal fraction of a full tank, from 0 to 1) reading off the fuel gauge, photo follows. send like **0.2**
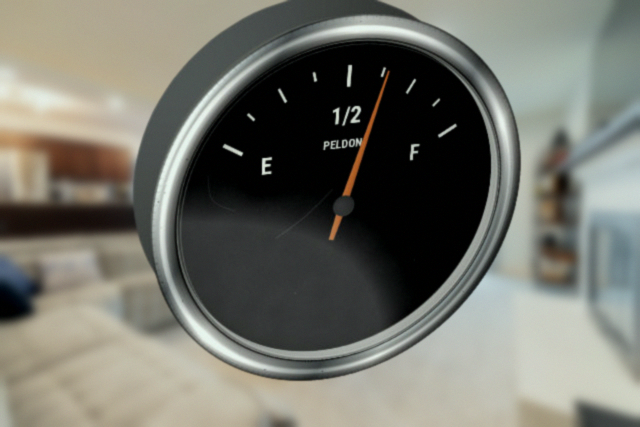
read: **0.625**
